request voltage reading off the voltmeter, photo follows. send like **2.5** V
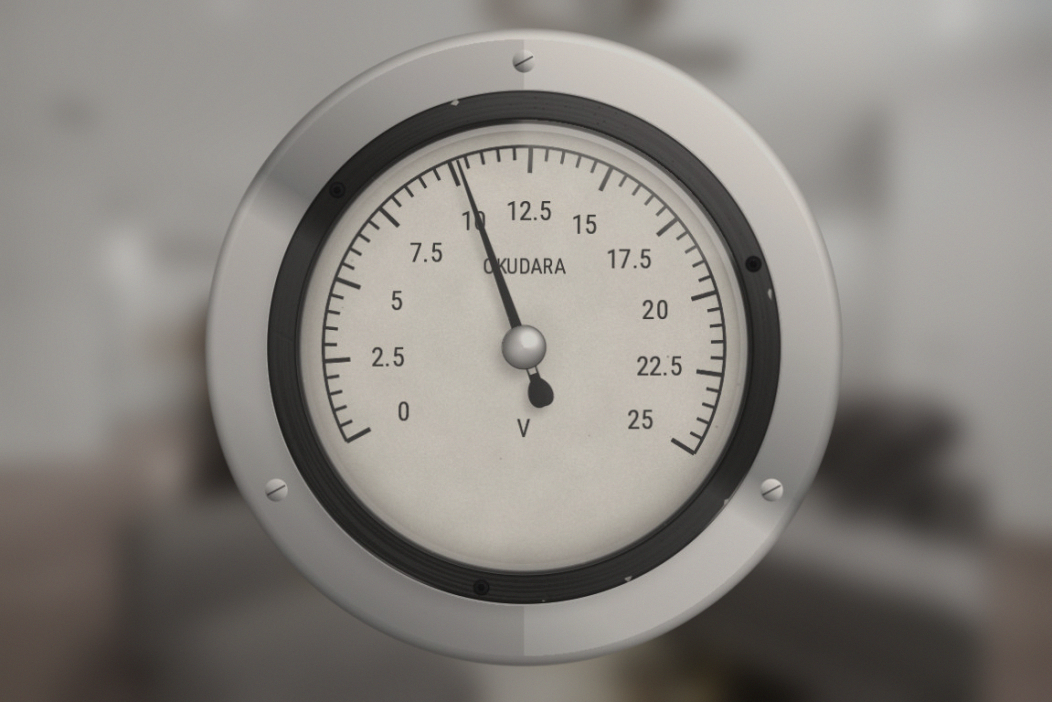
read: **10.25** V
